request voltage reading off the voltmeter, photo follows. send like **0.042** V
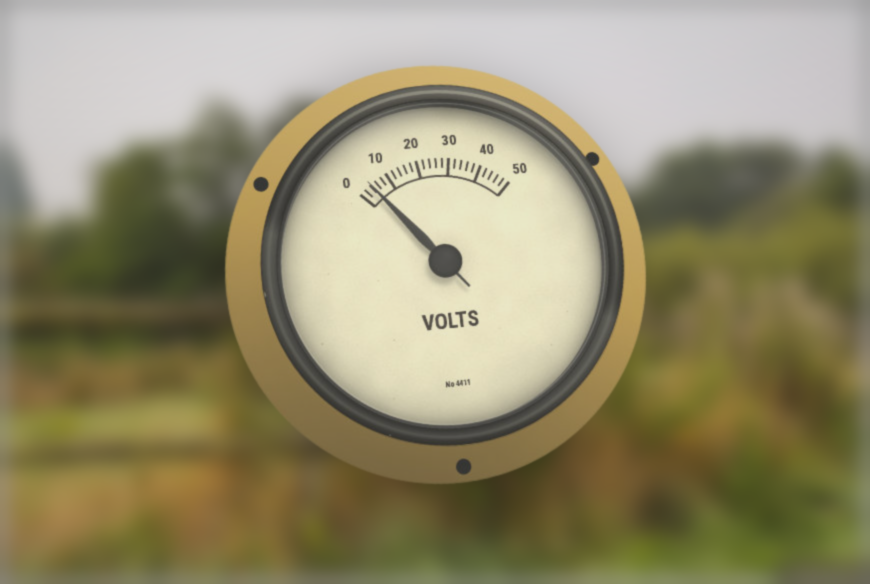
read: **4** V
